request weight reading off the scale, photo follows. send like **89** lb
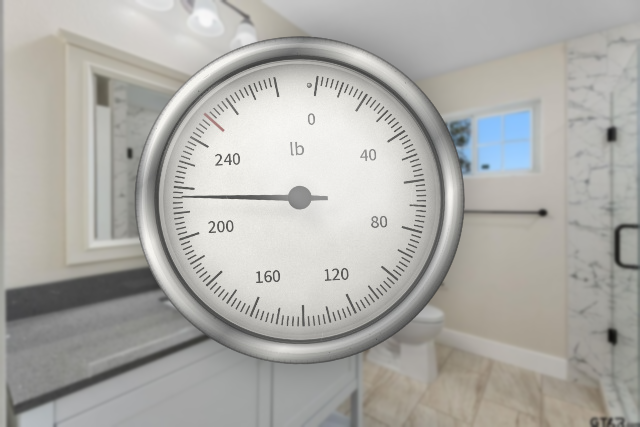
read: **216** lb
